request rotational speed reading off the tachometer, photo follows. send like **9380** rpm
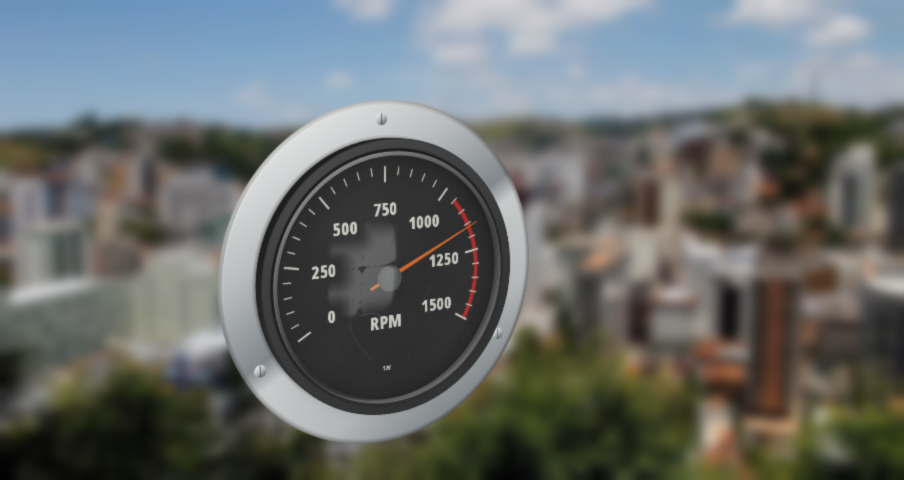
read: **1150** rpm
